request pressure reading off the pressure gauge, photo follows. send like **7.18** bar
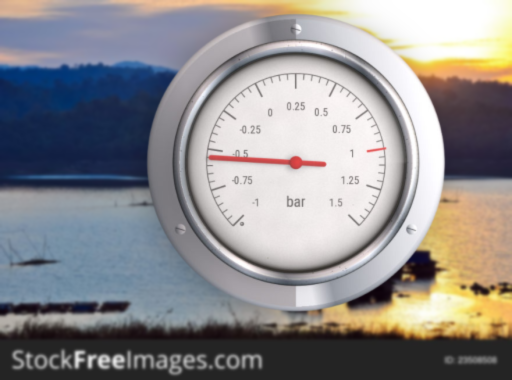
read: **-0.55** bar
